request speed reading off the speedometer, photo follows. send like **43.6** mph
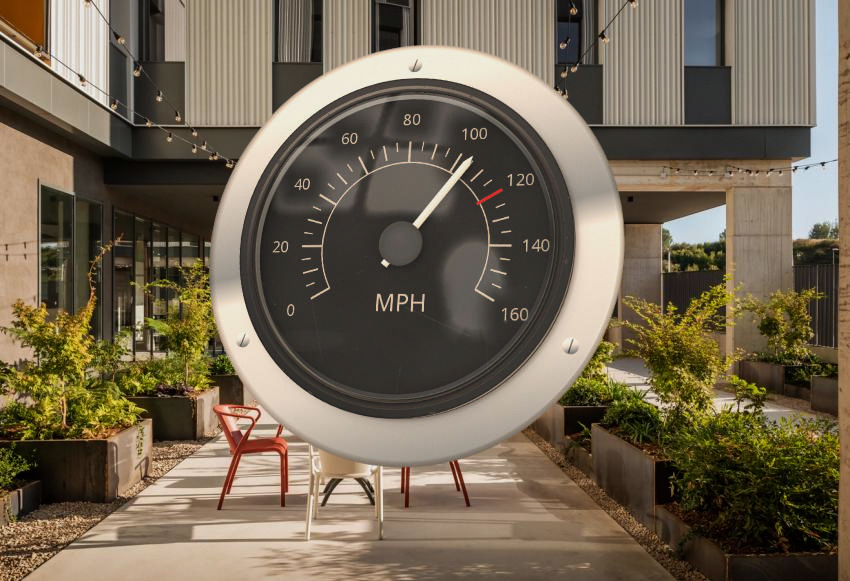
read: **105** mph
